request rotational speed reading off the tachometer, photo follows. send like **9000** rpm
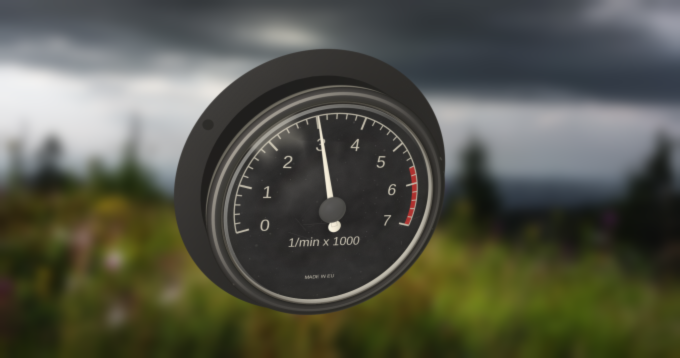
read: **3000** rpm
